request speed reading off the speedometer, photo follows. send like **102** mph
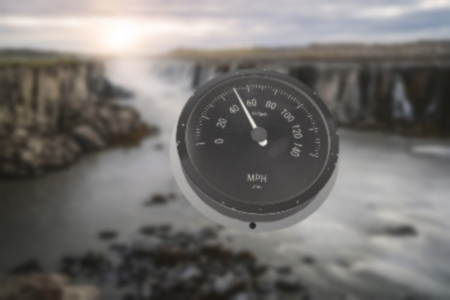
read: **50** mph
